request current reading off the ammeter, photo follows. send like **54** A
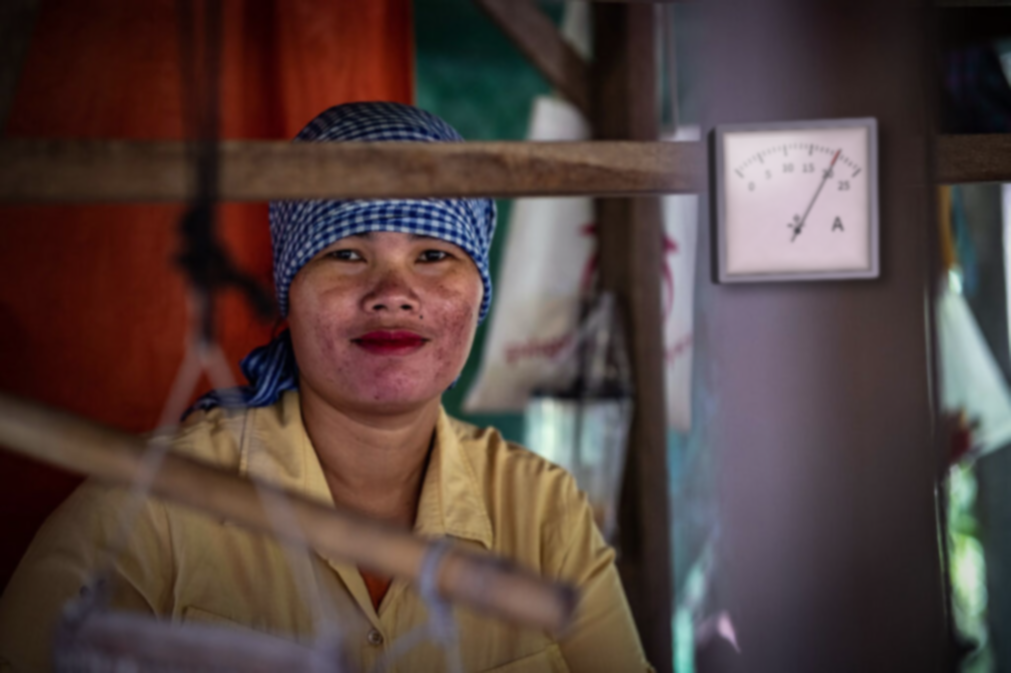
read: **20** A
